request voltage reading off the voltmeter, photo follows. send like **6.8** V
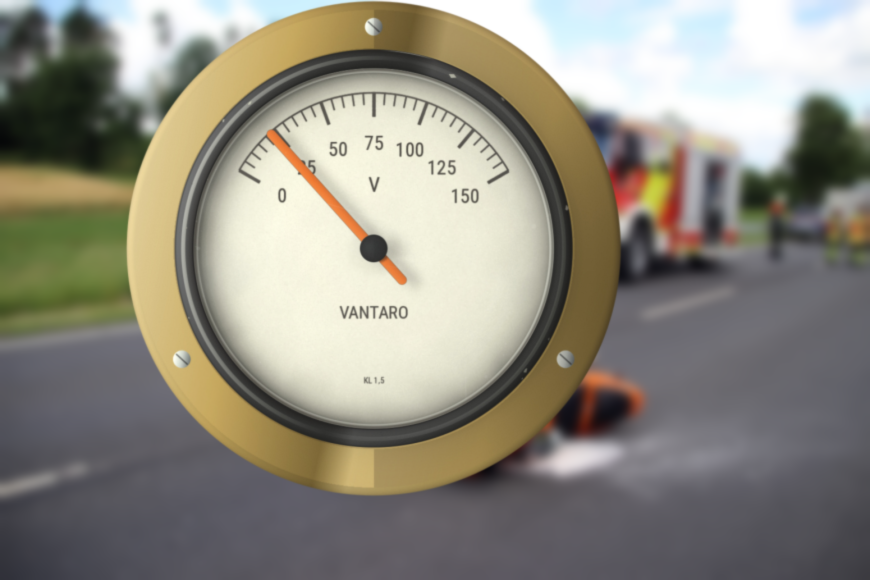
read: **22.5** V
